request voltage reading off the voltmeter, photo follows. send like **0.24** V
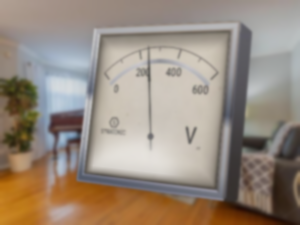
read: **250** V
